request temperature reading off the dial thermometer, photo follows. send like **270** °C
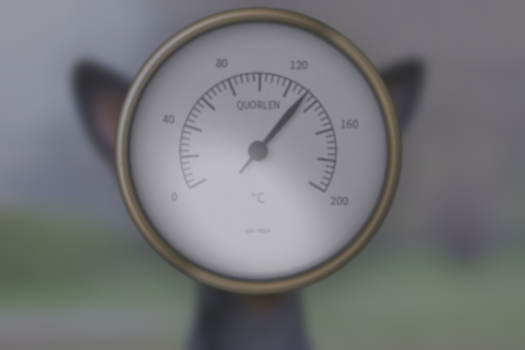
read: **132** °C
